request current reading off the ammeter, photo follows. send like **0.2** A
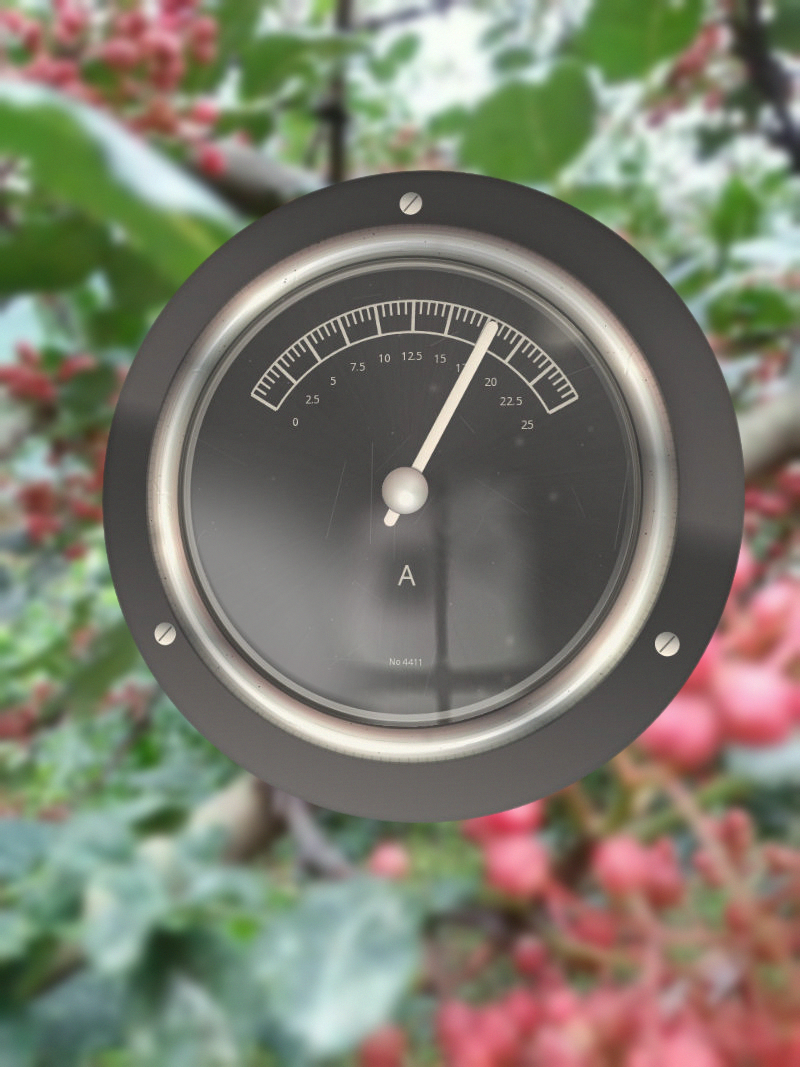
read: **18** A
